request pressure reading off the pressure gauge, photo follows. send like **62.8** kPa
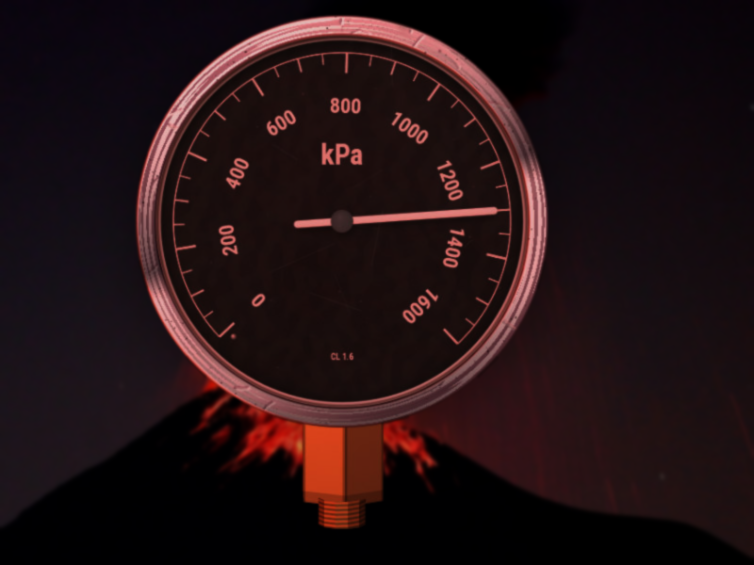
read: **1300** kPa
